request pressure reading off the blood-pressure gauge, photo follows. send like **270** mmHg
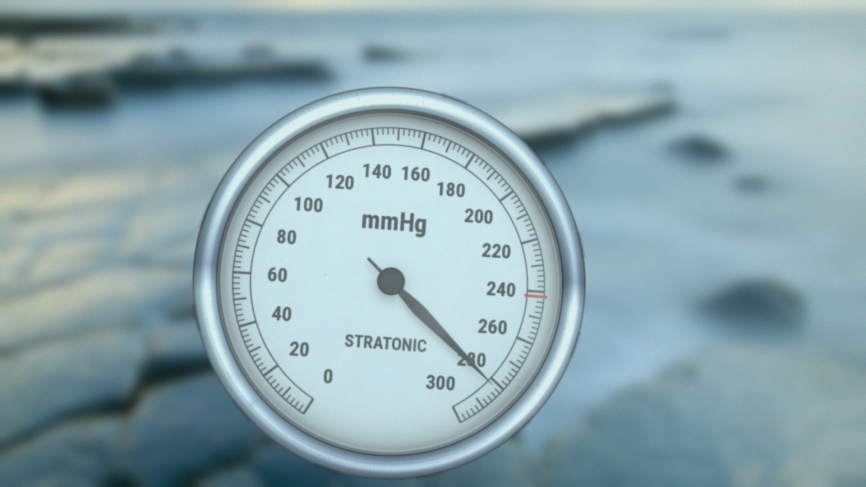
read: **282** mmHg
